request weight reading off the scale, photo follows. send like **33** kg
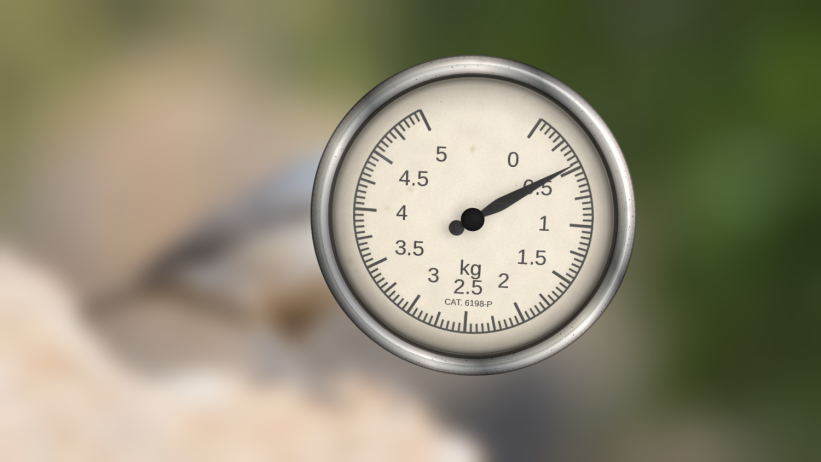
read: **0.45** kg
